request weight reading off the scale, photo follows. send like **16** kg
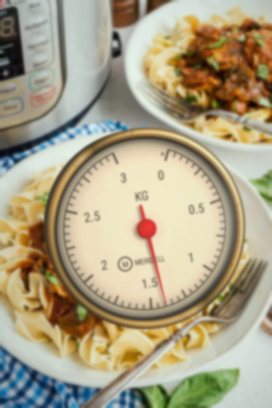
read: **1.4** kg
